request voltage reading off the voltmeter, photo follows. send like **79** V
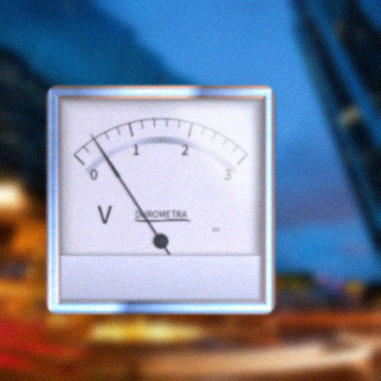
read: **0.4** V
